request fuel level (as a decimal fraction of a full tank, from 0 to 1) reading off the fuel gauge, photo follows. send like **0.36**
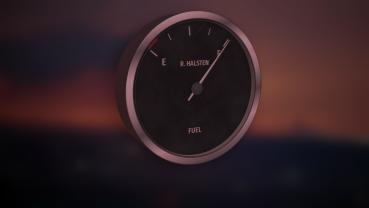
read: **1**
